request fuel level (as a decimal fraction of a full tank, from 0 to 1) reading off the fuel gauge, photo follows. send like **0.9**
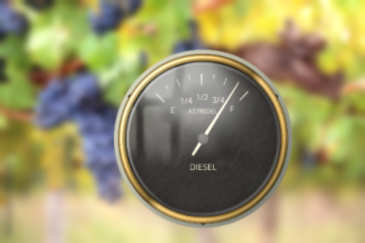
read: **0.875**
